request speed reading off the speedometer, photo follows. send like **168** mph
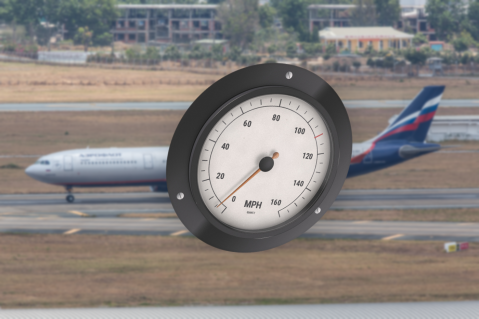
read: **5** mph
